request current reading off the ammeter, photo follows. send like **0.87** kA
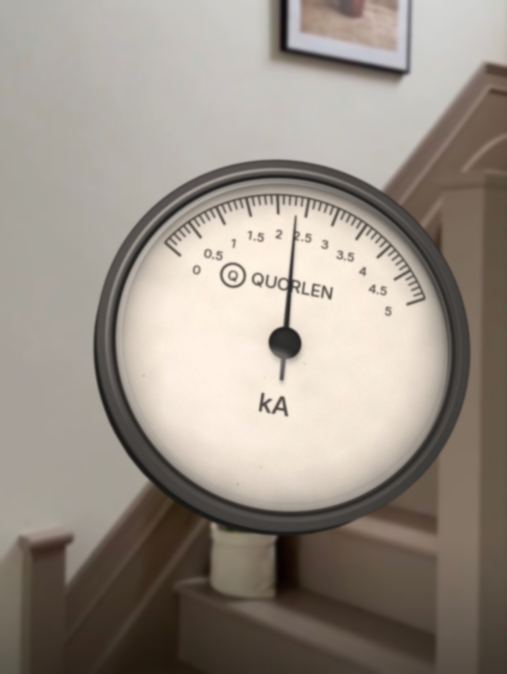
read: **2.3** kA
